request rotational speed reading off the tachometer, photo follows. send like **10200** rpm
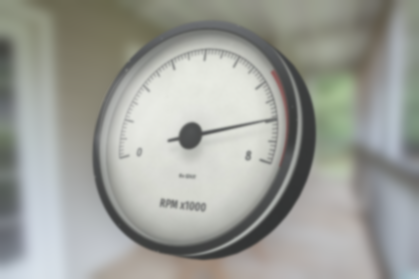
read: **7000** rpm
